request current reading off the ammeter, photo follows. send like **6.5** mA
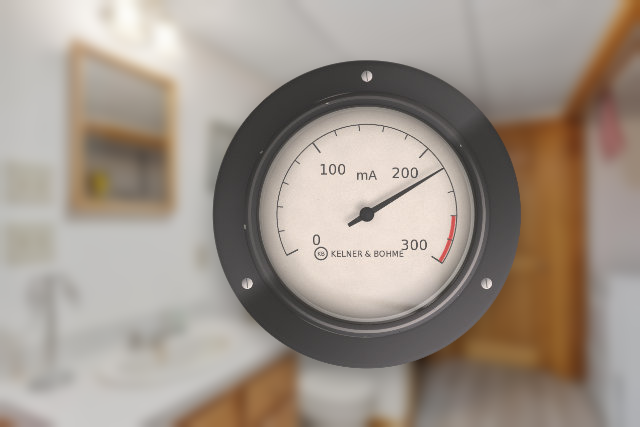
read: **220** mA
